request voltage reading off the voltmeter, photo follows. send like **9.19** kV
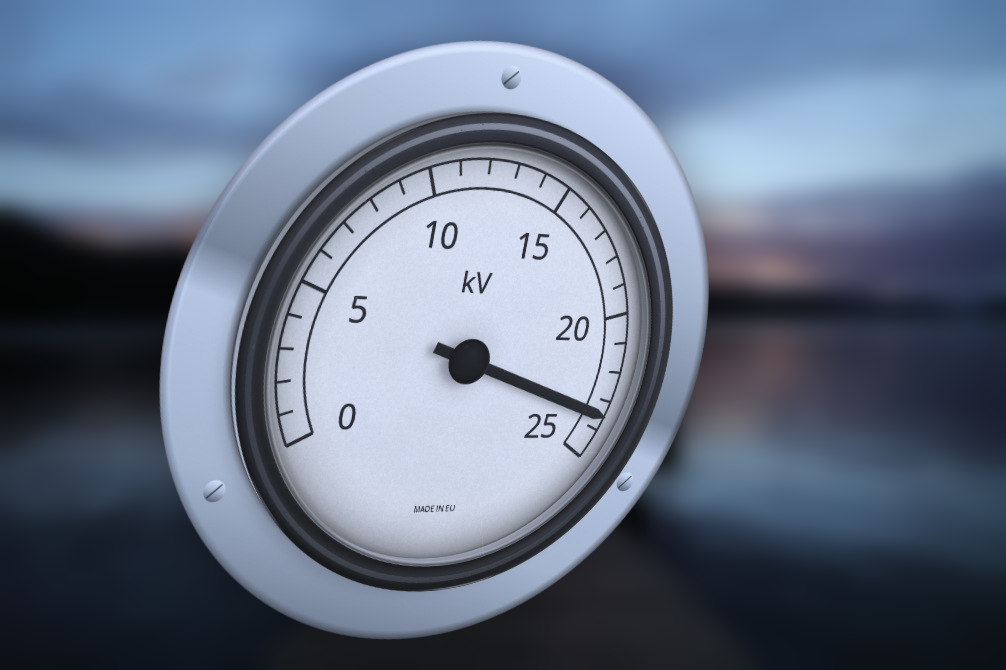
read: **23.5** kV
